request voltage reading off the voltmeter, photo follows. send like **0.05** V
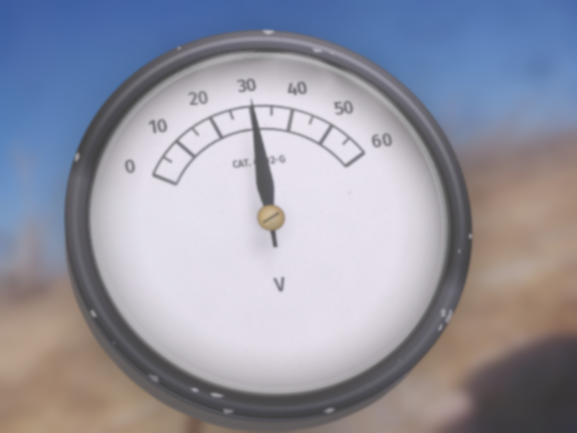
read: **30** V
